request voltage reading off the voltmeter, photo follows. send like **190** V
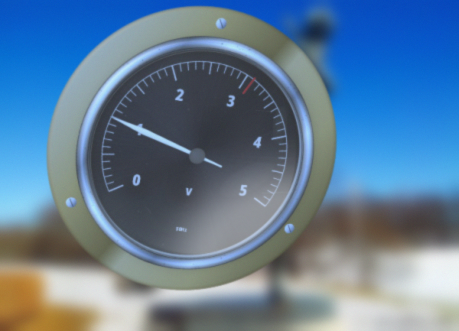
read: **1** V
